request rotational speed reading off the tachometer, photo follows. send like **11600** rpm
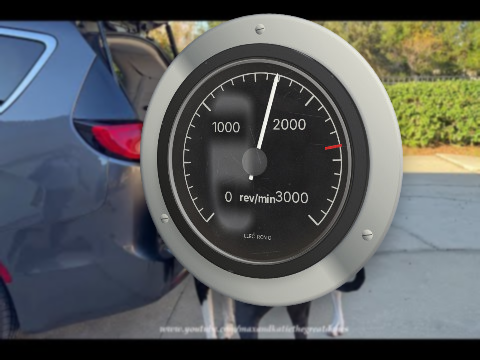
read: **1700** rpm
